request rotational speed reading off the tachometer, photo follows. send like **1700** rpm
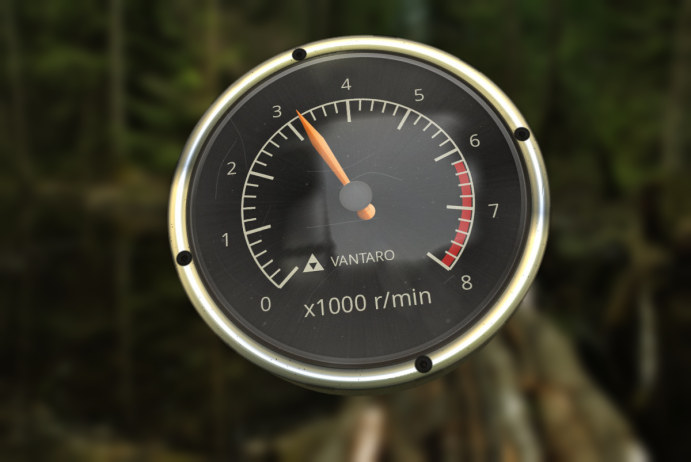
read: **3200** rpm
